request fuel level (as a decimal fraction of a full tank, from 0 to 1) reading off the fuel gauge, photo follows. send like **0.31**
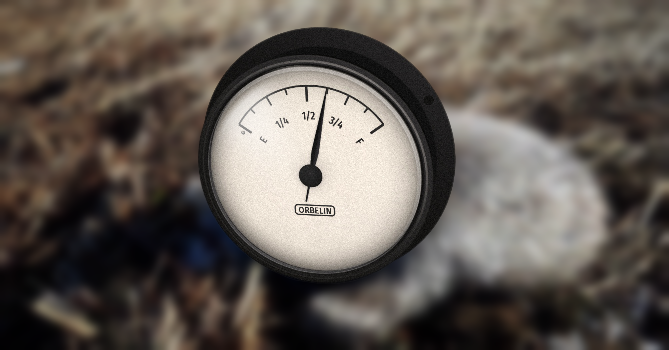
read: **0.625**
